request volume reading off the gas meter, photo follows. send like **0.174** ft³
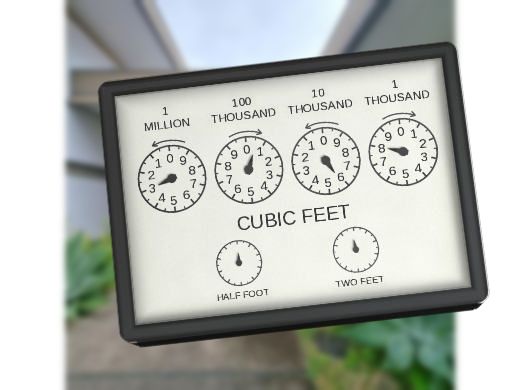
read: **305800** ft³
